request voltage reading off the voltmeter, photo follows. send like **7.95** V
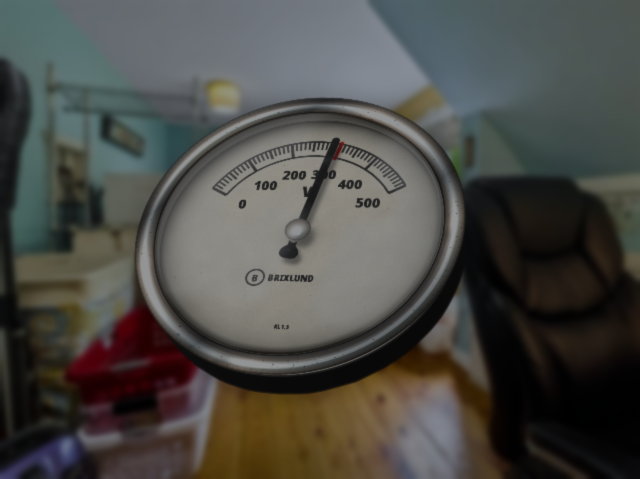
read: **300** V
